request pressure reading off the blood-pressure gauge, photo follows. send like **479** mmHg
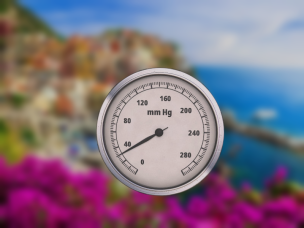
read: **30** mmHg
